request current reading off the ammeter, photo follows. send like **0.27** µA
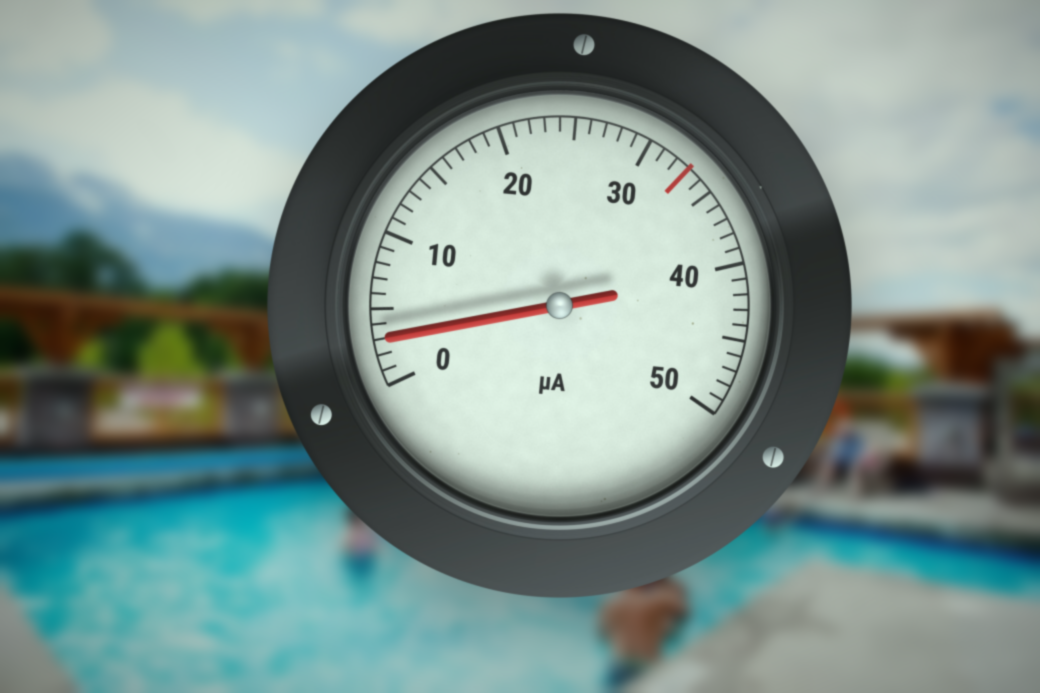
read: **3** µA
